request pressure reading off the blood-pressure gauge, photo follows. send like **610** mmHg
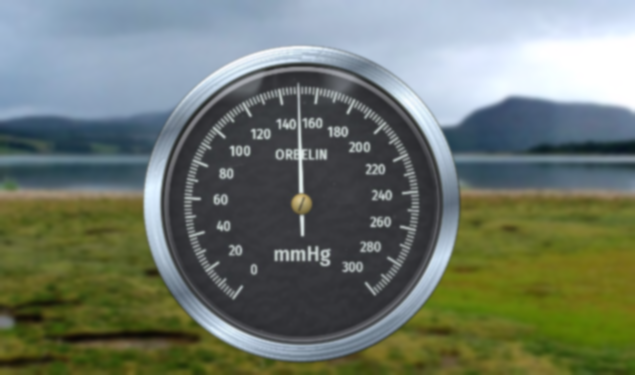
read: **150** mmHg
